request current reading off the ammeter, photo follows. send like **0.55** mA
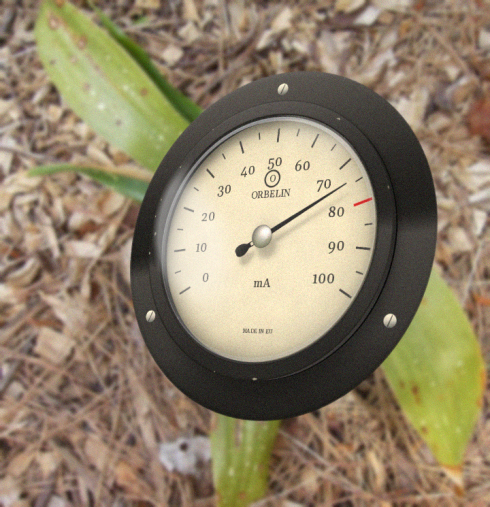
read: **75** mA
